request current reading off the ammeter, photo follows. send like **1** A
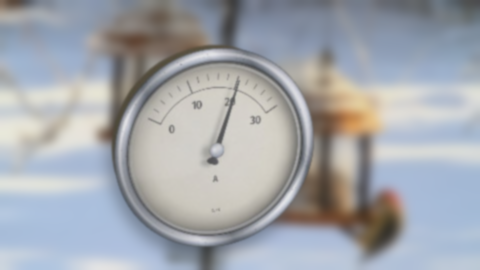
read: **20** A
